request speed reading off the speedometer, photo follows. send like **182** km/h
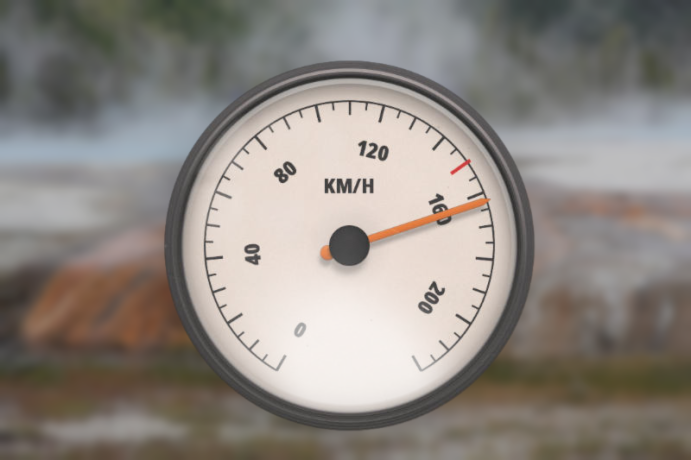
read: **162.5** km/h
